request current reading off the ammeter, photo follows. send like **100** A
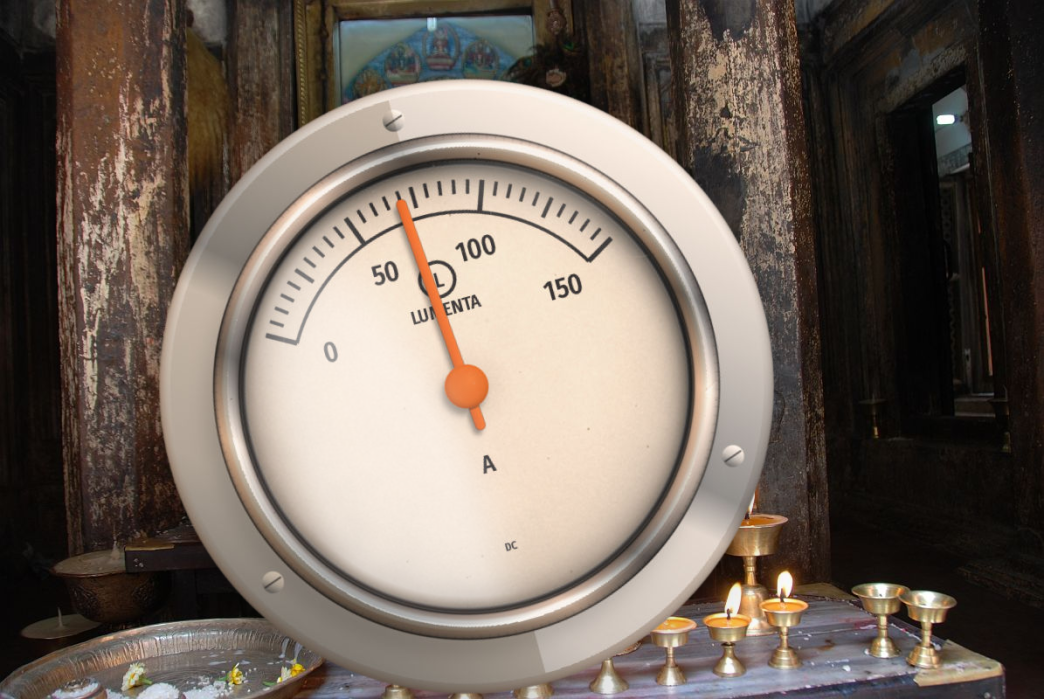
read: **70** A
